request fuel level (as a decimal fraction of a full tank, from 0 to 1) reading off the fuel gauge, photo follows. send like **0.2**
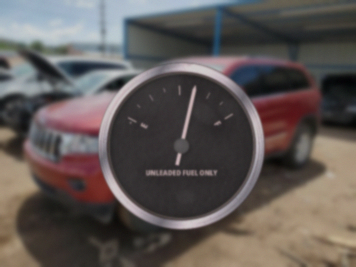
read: **0.625**
